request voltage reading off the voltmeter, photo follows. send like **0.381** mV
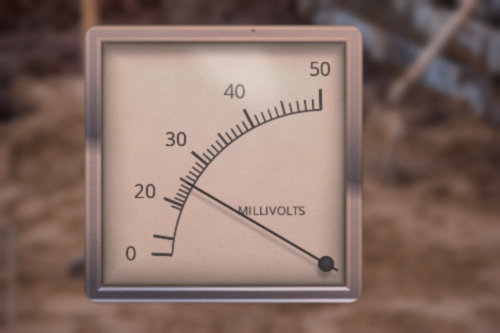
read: **25** mV
